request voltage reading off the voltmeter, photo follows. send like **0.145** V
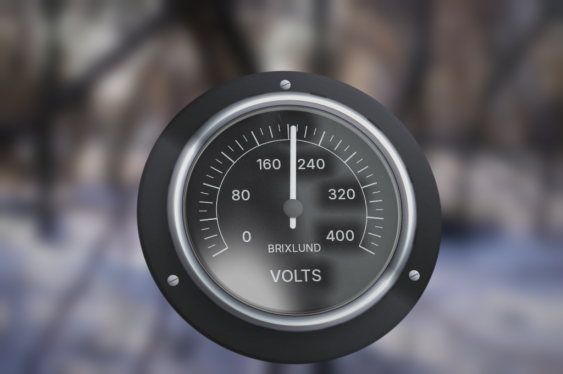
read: **205** V
